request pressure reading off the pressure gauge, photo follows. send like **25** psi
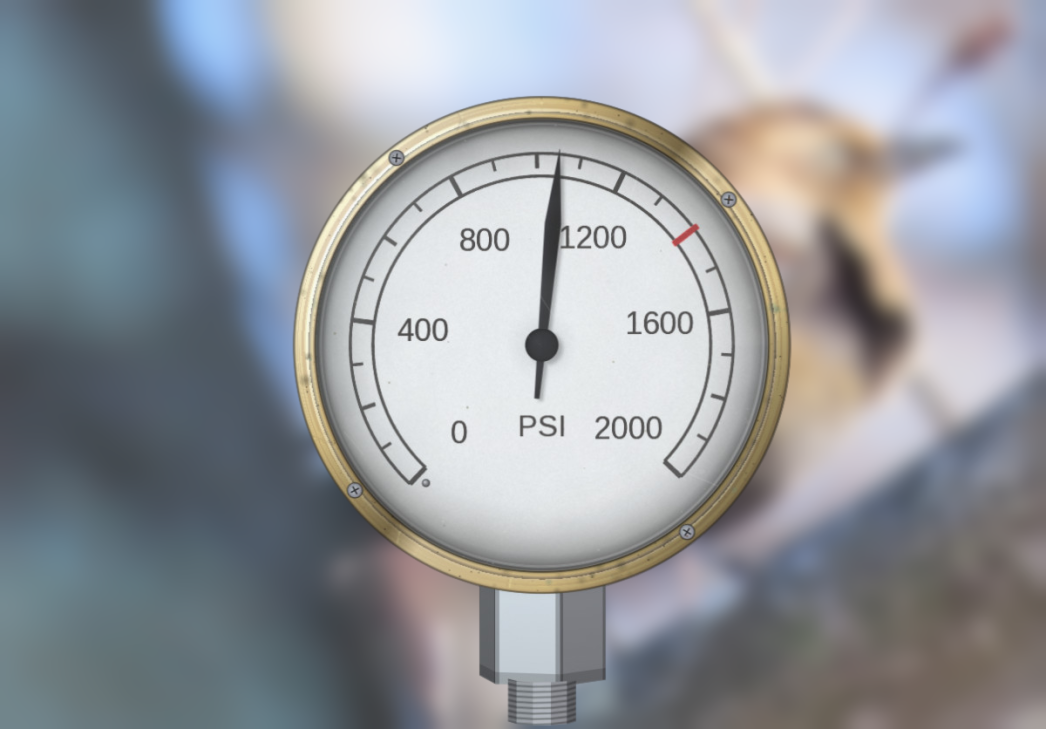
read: **1050** psi
